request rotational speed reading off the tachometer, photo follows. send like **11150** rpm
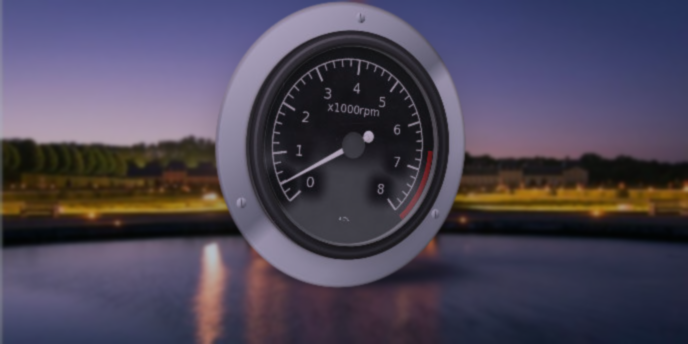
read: **400** rpm
